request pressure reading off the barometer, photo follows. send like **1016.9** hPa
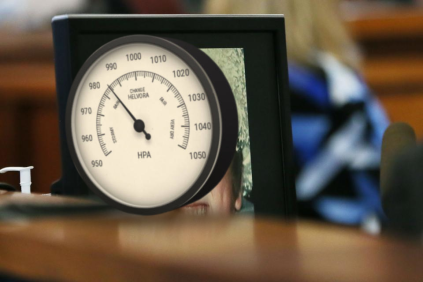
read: **985** hPa
